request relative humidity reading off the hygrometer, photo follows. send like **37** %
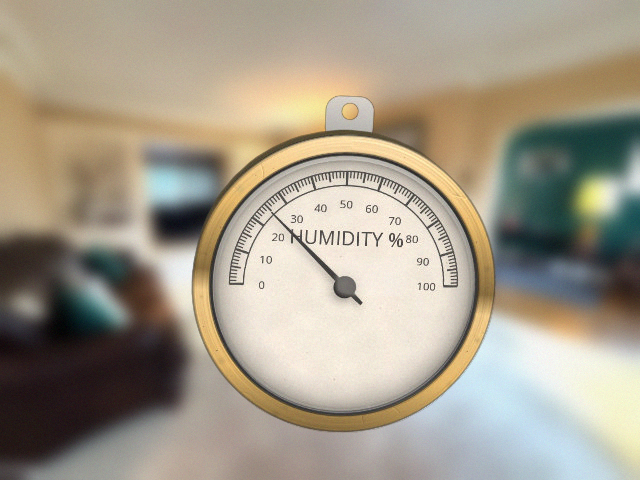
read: **25** %
